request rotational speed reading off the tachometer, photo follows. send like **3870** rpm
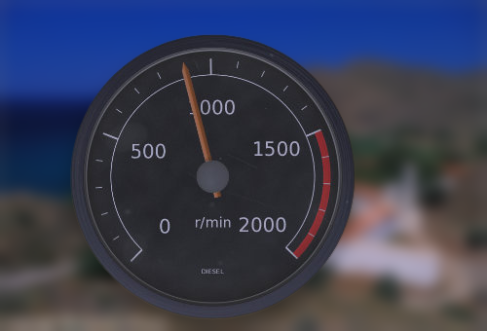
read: **900** rpm
